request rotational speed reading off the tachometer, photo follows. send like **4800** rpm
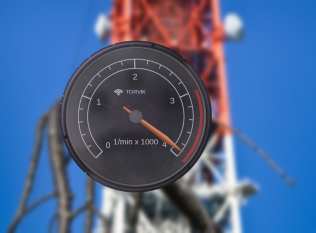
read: **3900** rpm
